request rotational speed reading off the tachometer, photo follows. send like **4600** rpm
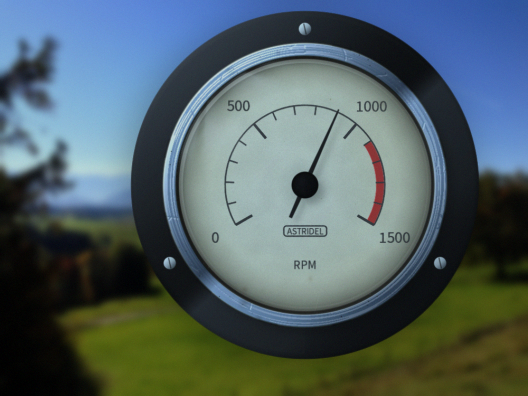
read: **900** rpm
